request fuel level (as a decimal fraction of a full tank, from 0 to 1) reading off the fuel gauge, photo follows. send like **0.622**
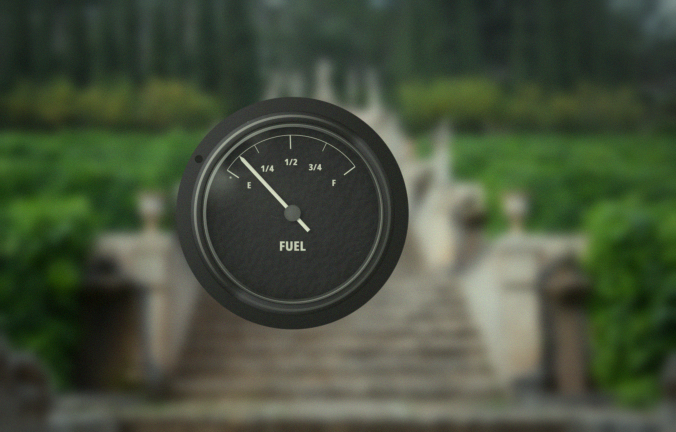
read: **0.125**
